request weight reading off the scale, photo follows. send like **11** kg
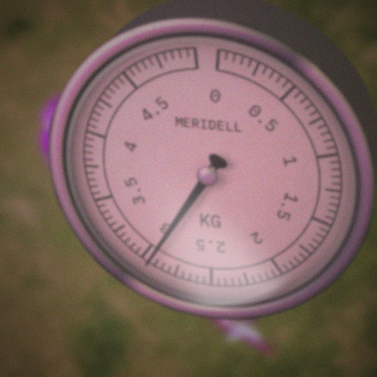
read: **2.95** kg
